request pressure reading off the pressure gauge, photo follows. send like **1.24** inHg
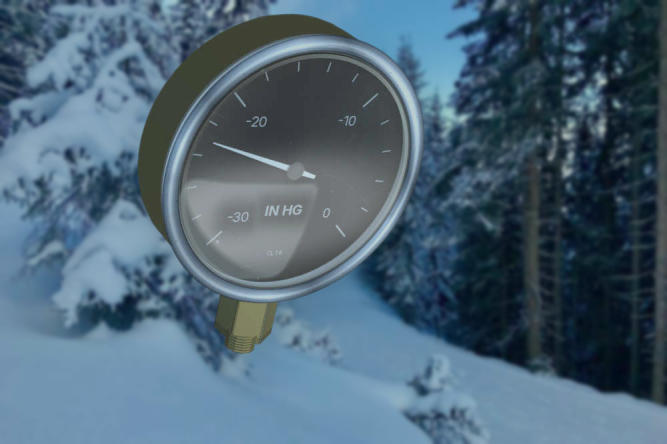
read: **-23** inHg
